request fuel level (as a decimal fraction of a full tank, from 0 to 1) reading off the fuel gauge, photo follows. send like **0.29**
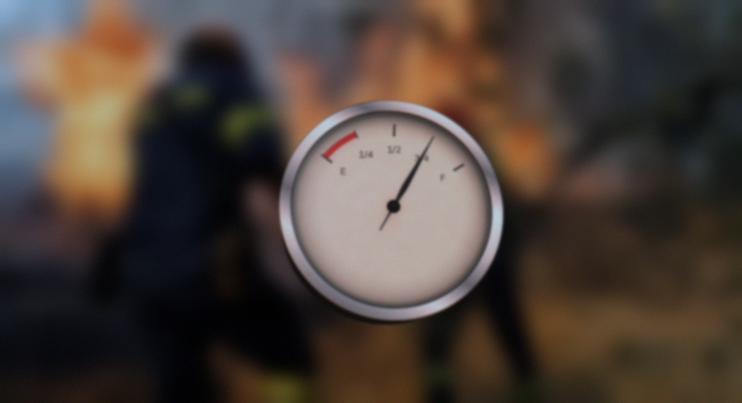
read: **0.75**
